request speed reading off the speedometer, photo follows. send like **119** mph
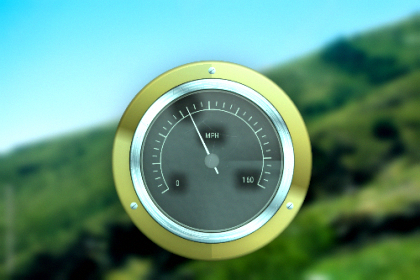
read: **65** mph
